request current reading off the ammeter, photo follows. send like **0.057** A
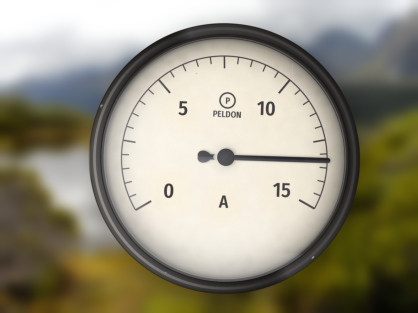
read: **13.25** A
